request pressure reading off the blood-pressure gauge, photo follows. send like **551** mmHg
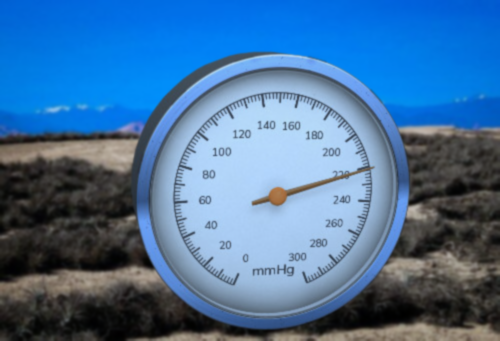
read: **220** mmHg
